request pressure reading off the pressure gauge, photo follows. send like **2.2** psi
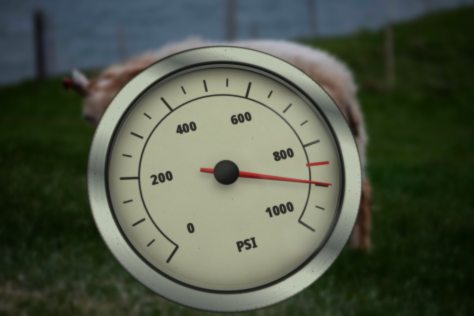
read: **900** psi
